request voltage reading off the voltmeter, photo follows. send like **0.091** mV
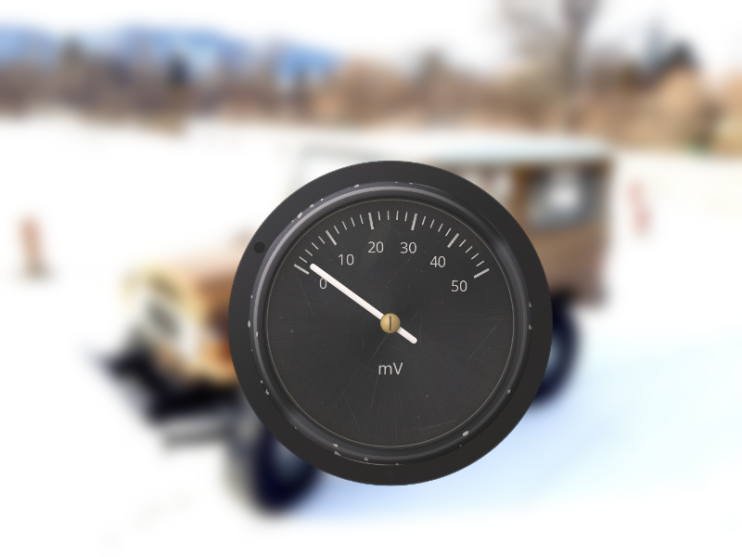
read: **2** mV
